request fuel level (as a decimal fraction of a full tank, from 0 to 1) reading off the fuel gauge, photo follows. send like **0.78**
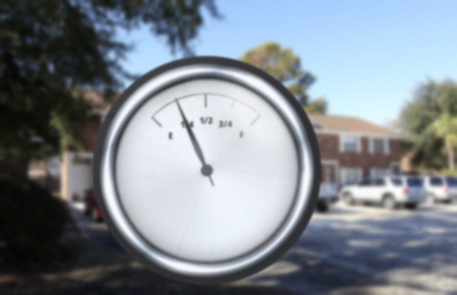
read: **0.25**
